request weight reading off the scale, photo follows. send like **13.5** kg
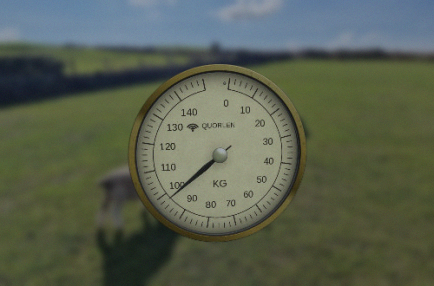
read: **98** kg
